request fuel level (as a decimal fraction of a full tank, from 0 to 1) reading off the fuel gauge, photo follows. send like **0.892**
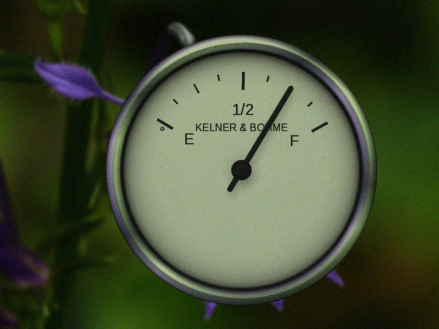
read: **0.75**
